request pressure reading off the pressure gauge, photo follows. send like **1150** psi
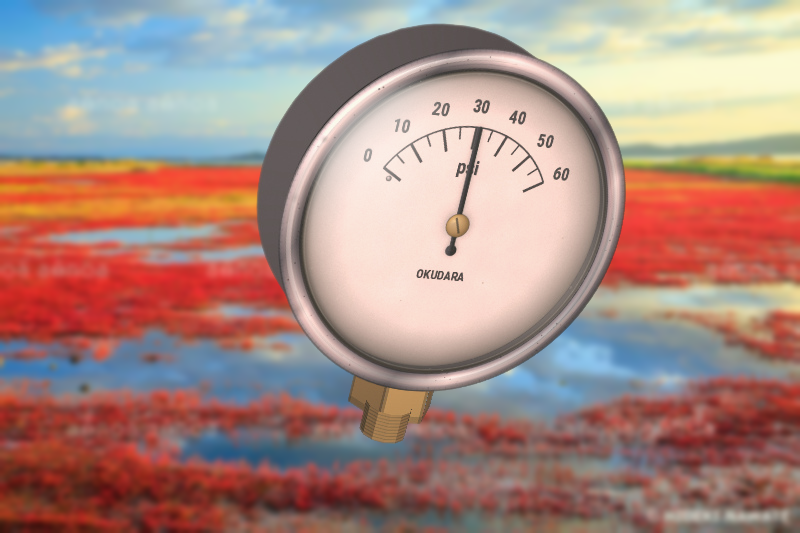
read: **30** psi
